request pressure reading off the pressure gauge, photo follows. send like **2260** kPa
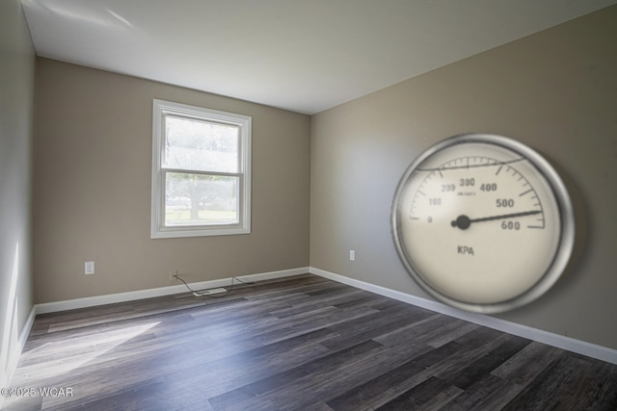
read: **560** kPa
